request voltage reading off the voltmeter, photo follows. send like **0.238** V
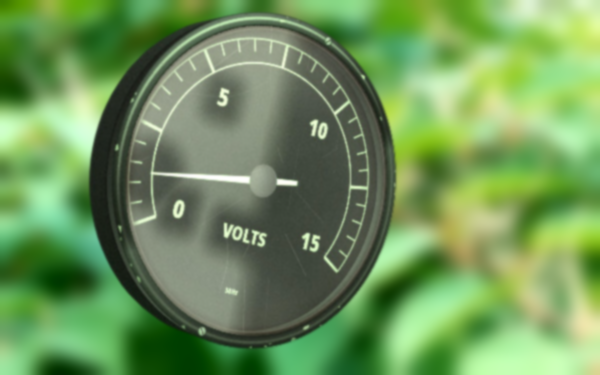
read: **1.25** V
